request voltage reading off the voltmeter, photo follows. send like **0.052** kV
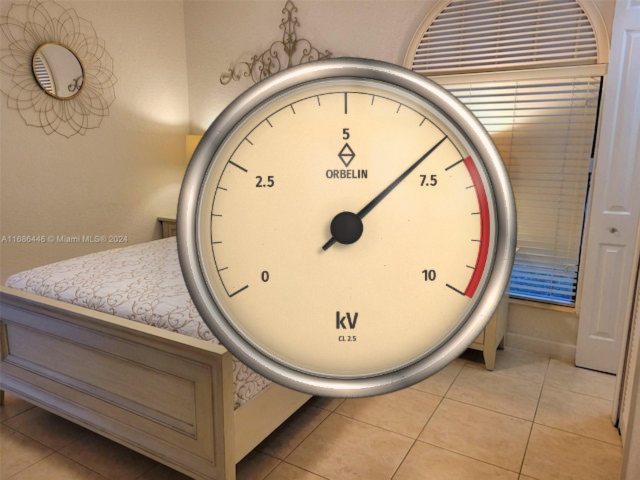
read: **7** kV
